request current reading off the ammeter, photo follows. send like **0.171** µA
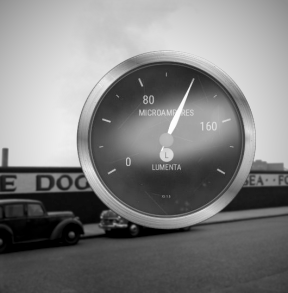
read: **120** µA
